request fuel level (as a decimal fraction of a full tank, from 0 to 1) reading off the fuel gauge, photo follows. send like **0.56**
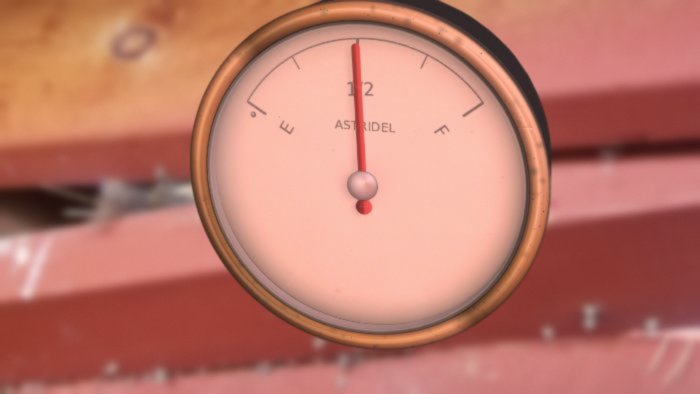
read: **0.5**
